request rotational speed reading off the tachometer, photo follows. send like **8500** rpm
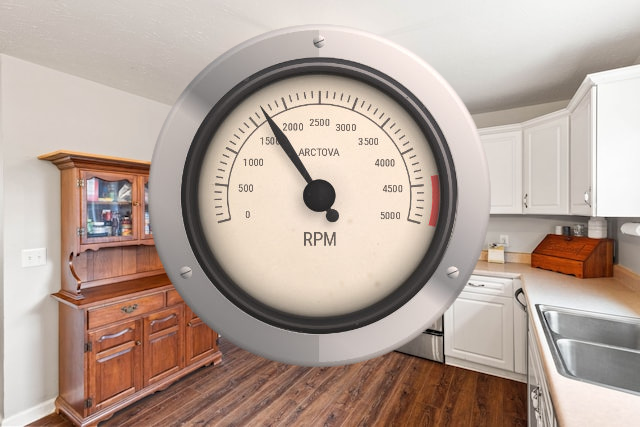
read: **1700** rpm
